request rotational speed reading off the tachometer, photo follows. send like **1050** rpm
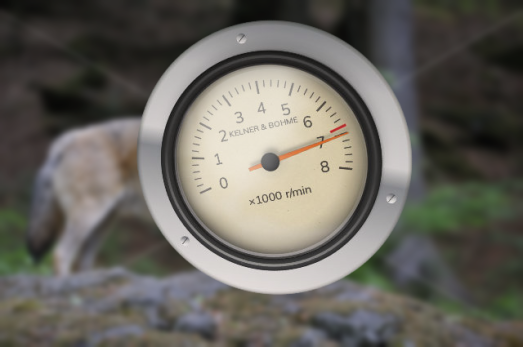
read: **7000** rpm
